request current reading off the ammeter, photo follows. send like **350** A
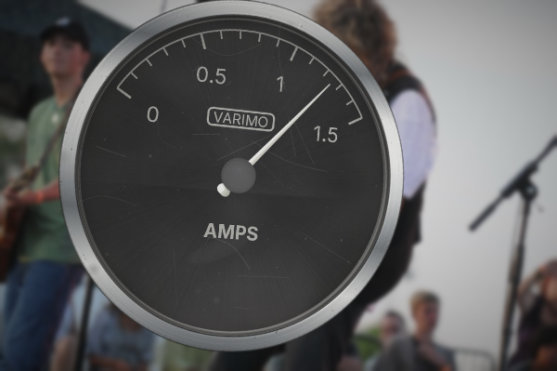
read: **1.25** A
